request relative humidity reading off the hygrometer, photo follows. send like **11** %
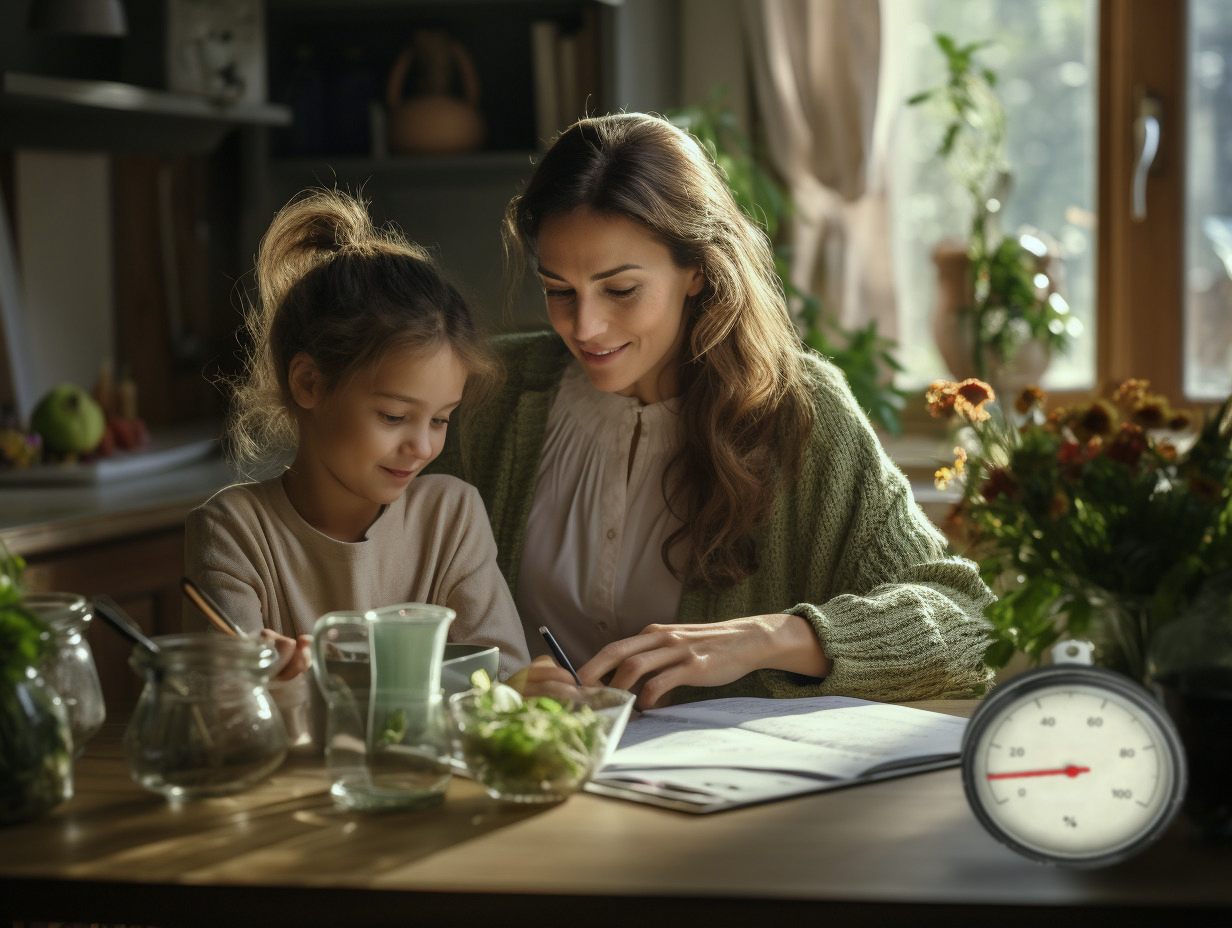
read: **10** %
